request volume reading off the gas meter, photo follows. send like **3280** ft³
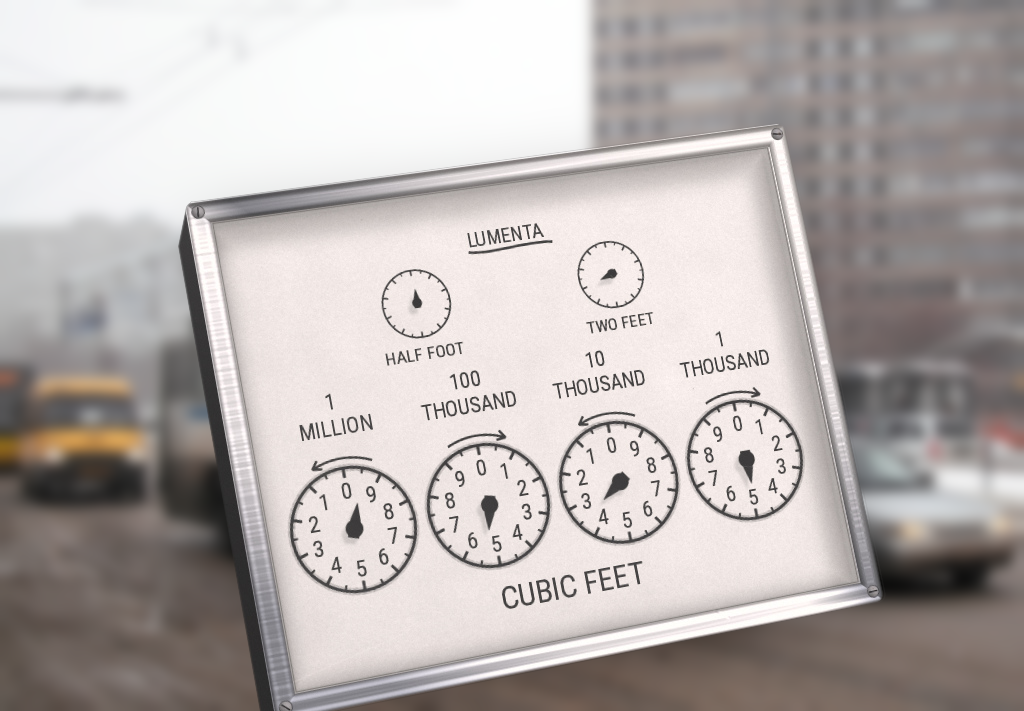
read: **953500** ft³
